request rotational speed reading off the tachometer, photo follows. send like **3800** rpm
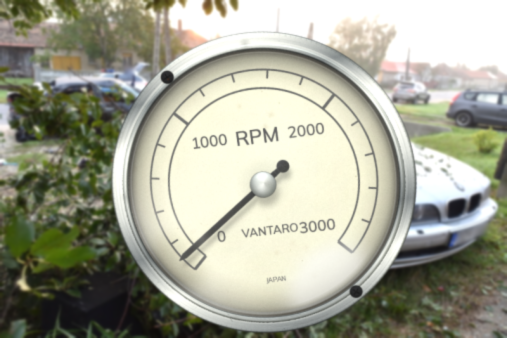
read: **100** rpm
